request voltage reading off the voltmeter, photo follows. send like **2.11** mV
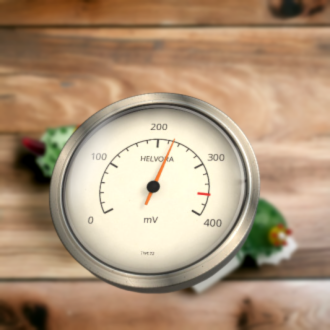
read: **230** mV
